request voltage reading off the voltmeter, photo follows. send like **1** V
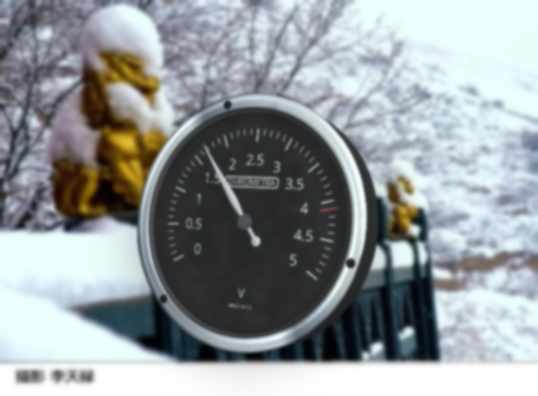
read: **1.7** V
